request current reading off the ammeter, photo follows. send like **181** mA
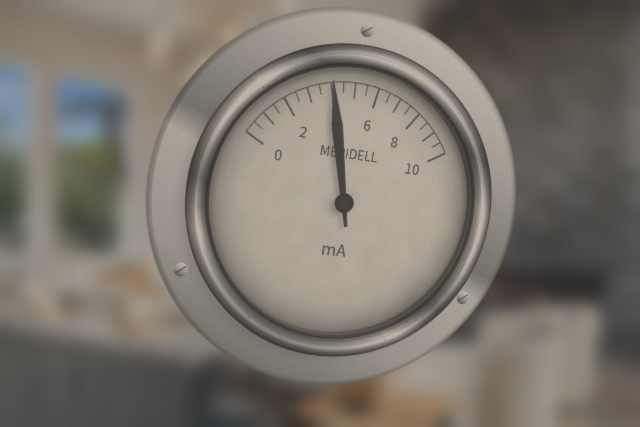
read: **4** mA
